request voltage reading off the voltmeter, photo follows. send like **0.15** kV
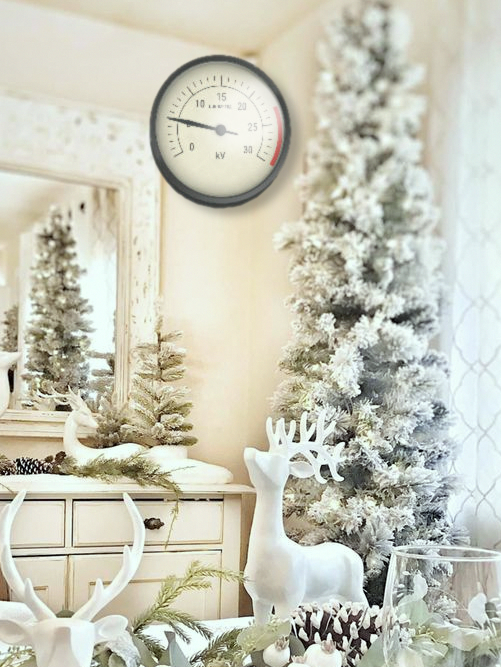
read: **5** kV
